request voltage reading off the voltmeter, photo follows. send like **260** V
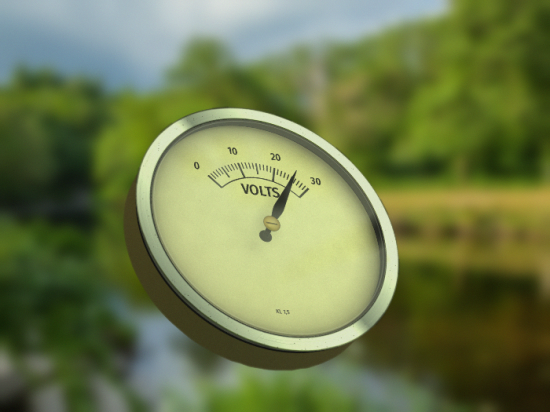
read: **25** V
